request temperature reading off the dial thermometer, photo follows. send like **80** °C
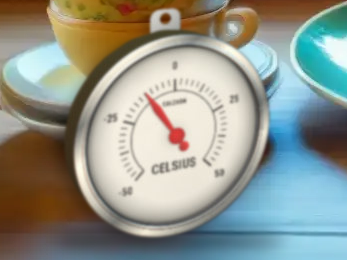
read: **-12.5** °C
